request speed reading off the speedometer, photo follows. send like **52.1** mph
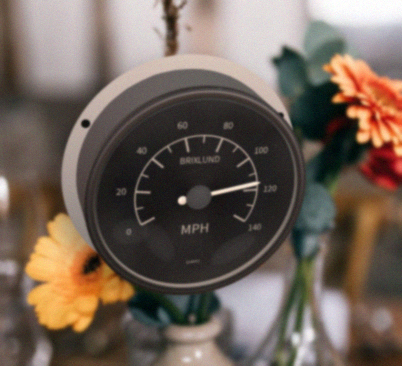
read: **115** mph
